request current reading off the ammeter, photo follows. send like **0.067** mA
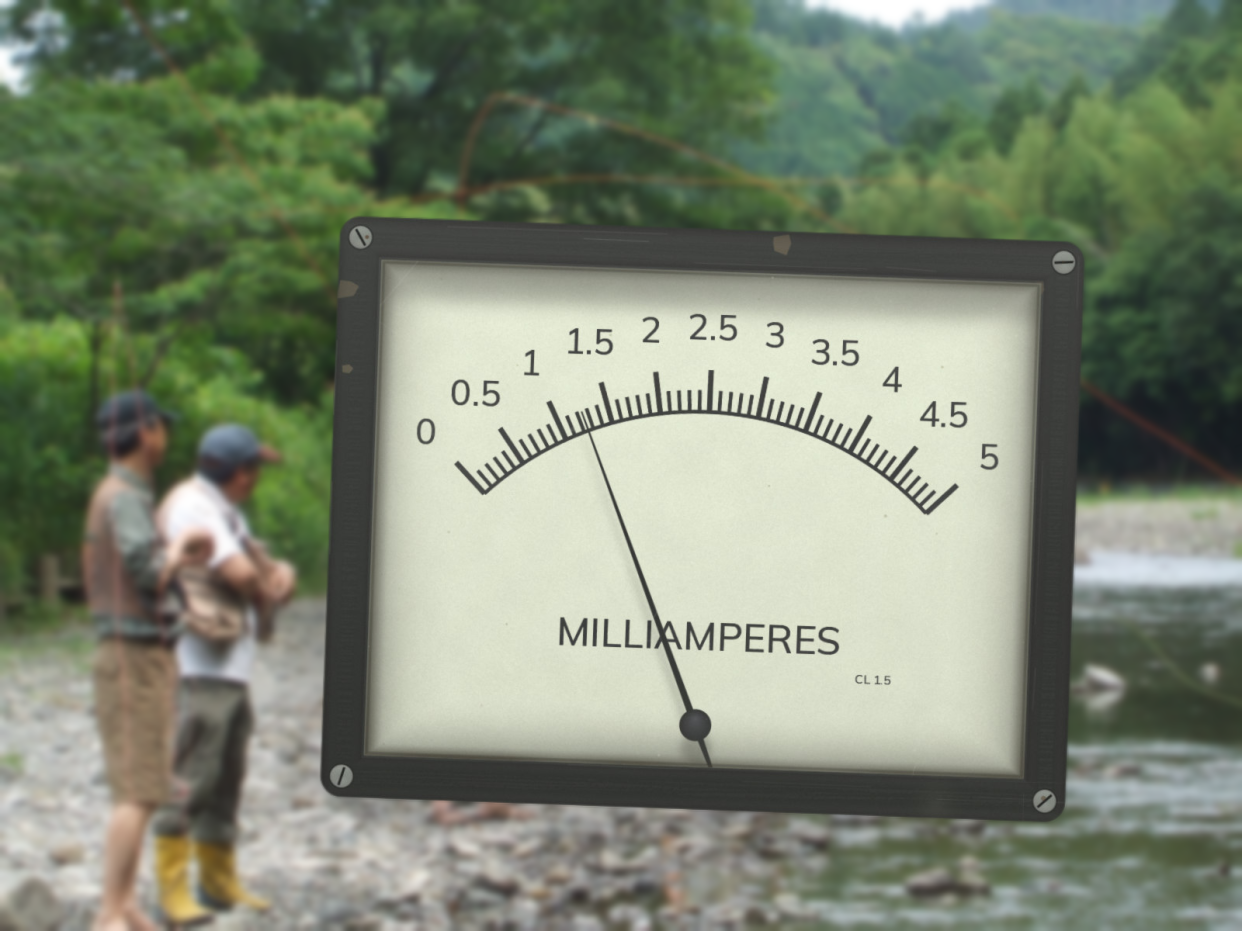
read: **1.25** mA
